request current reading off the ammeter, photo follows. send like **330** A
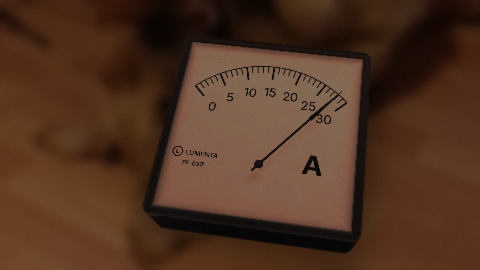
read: **28** A
